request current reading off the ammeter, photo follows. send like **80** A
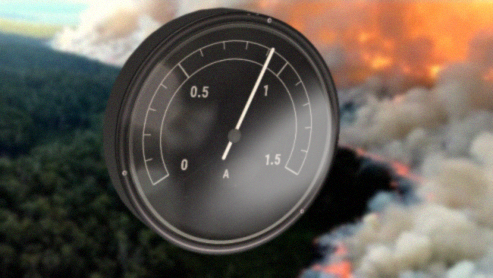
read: **0.9** A
